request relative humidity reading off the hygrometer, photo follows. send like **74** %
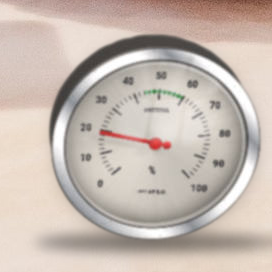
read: **20** %
